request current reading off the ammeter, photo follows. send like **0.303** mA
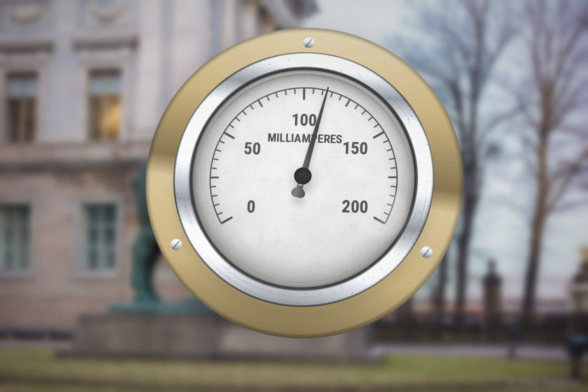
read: **112.5** mA
